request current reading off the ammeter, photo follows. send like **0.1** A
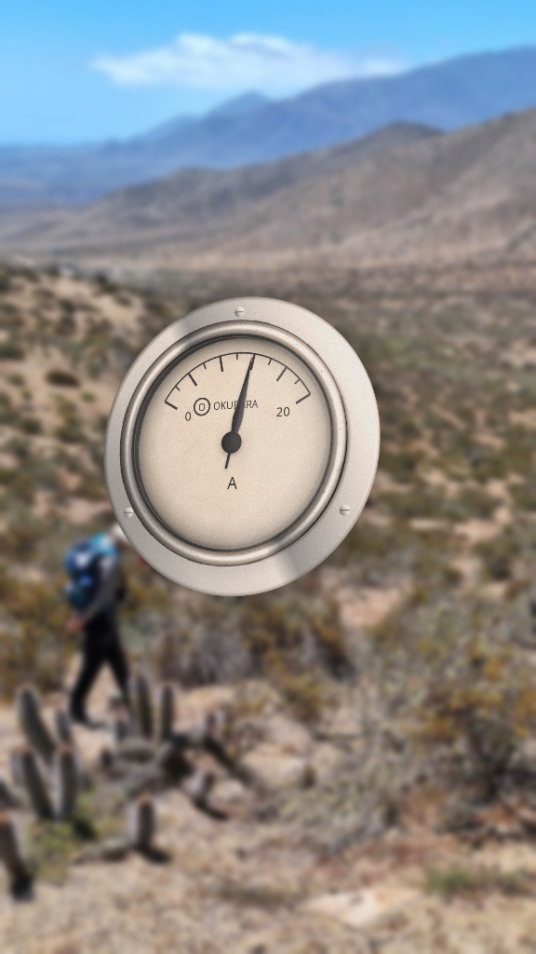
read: **12** A
